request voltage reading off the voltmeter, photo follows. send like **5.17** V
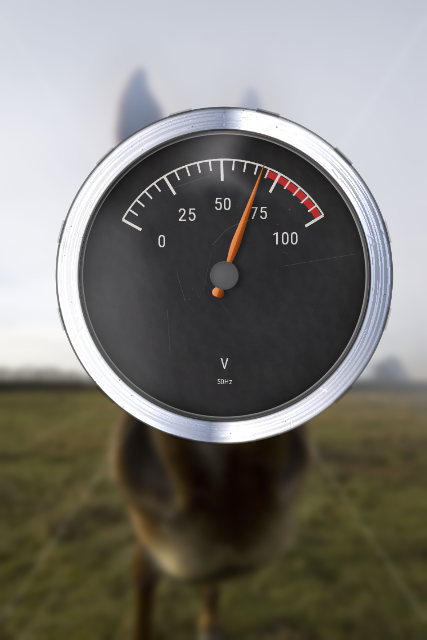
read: **67.5** V
